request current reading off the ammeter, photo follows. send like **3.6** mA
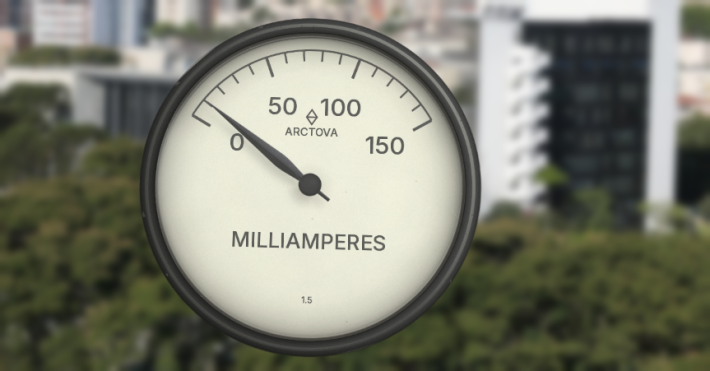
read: **10** mA
